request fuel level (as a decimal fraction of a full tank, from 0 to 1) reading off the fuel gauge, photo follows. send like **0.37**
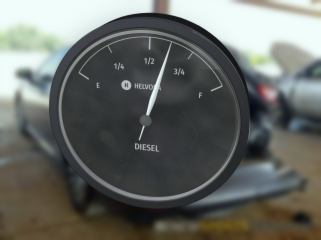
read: **0.625**
